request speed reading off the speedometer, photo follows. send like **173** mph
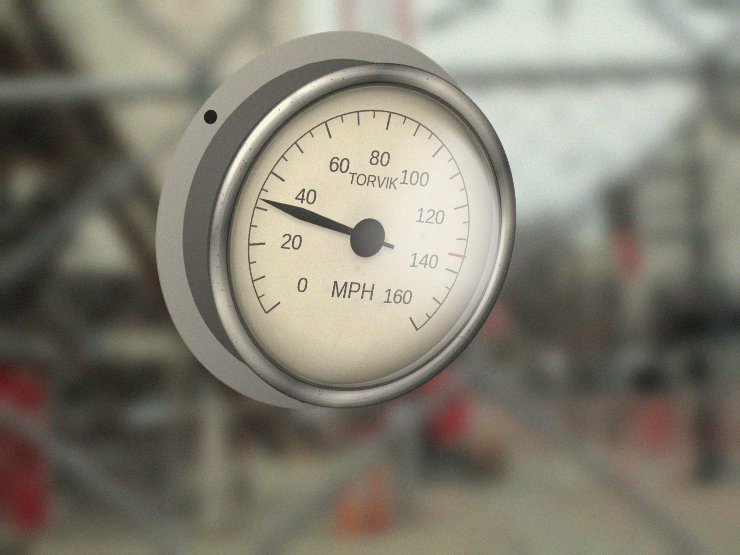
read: **32.5** mph
